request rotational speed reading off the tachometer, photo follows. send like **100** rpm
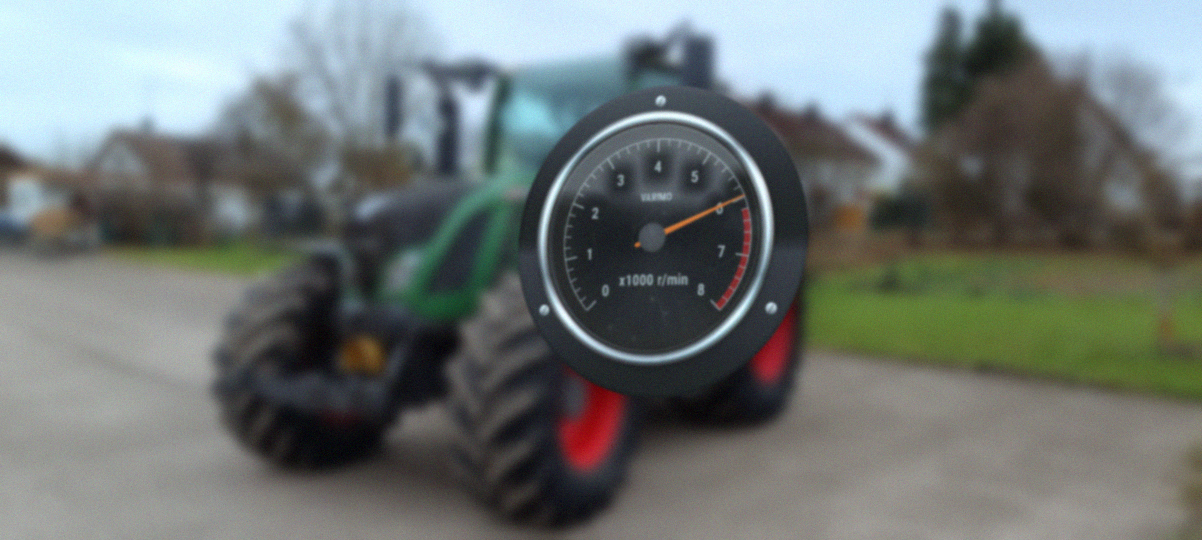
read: **6000** rpm
